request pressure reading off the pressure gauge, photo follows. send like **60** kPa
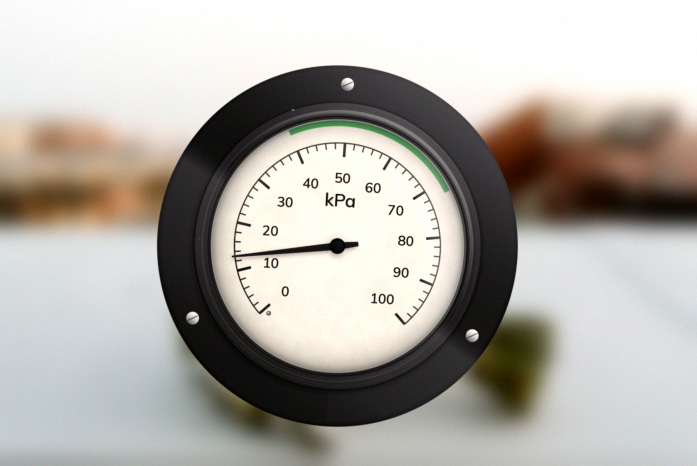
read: **13** kPa
